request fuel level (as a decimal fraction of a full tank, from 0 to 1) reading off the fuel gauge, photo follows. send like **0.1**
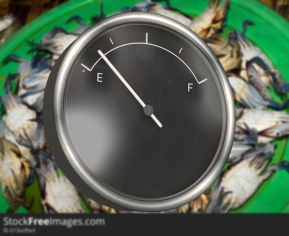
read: **0.125**
